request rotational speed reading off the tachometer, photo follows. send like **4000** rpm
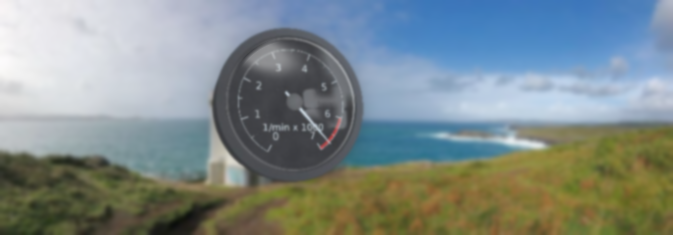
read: **6750** rpm
